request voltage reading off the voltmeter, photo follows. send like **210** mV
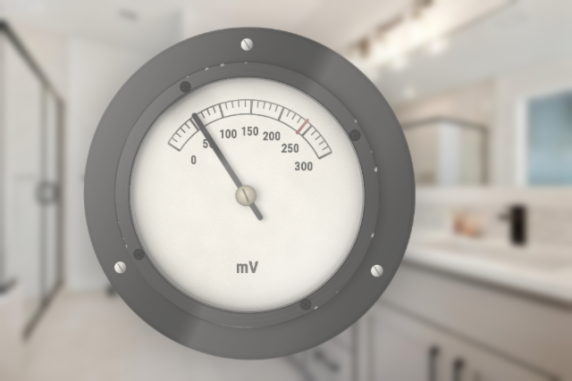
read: **60** mV
